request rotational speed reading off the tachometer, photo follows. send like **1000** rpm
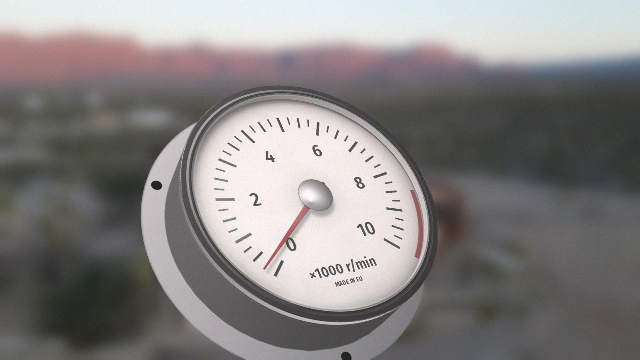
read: **250** rpm
